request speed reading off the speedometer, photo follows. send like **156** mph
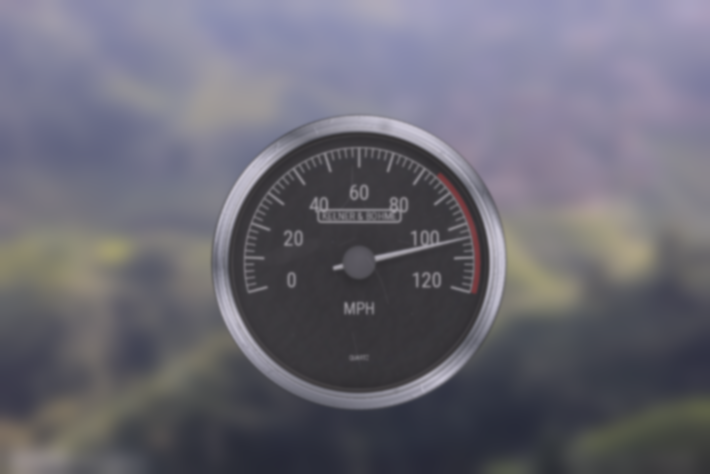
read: **104** mph
